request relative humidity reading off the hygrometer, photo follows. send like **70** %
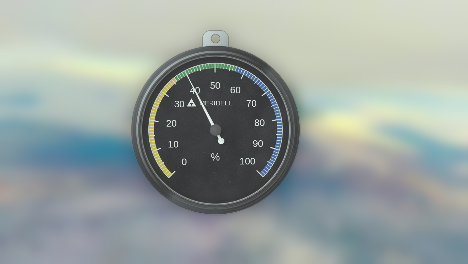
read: **40** %
